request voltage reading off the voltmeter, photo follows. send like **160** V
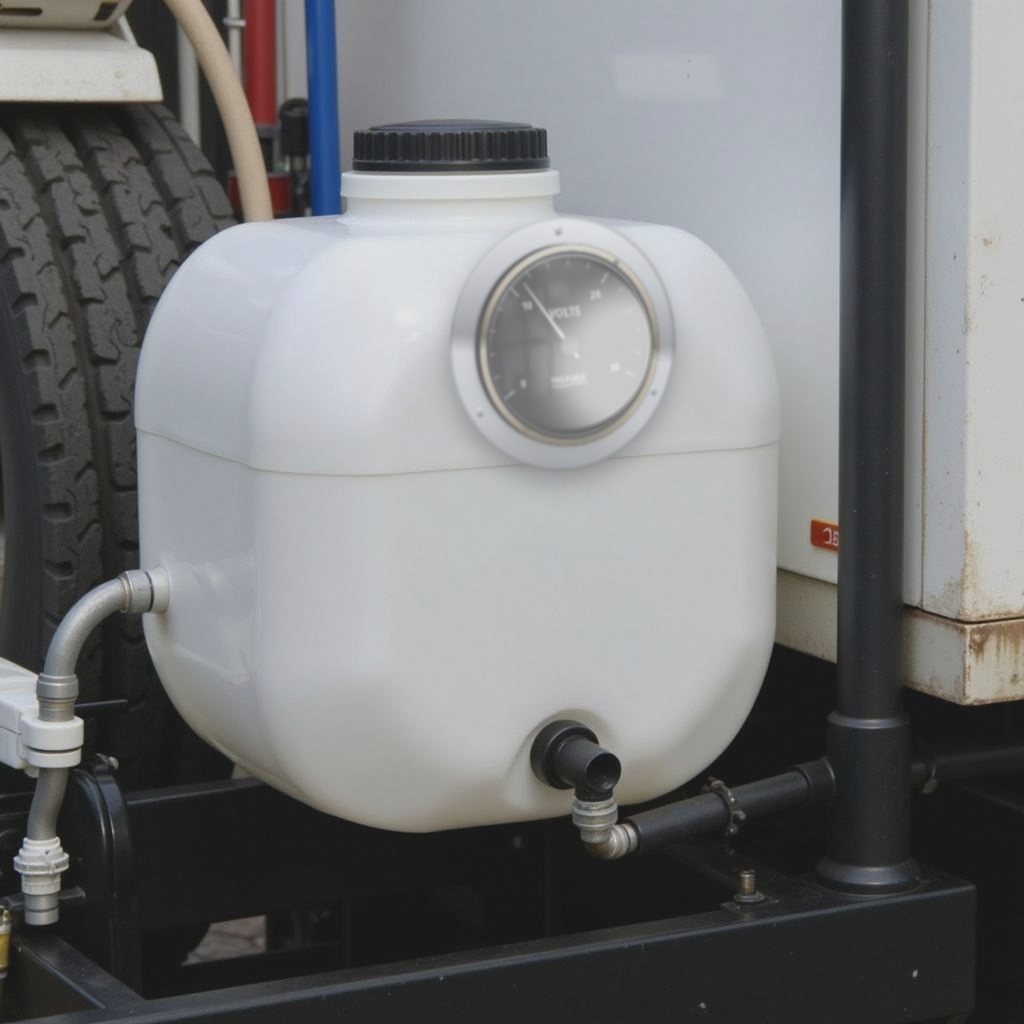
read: **11** V
